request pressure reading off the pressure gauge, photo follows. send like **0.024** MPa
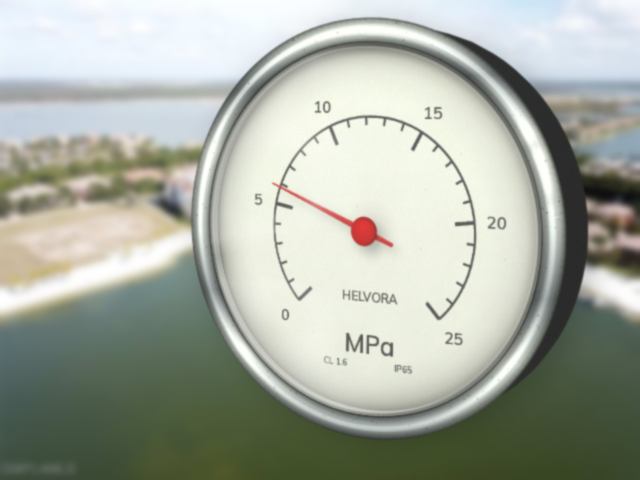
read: **6** MPa
